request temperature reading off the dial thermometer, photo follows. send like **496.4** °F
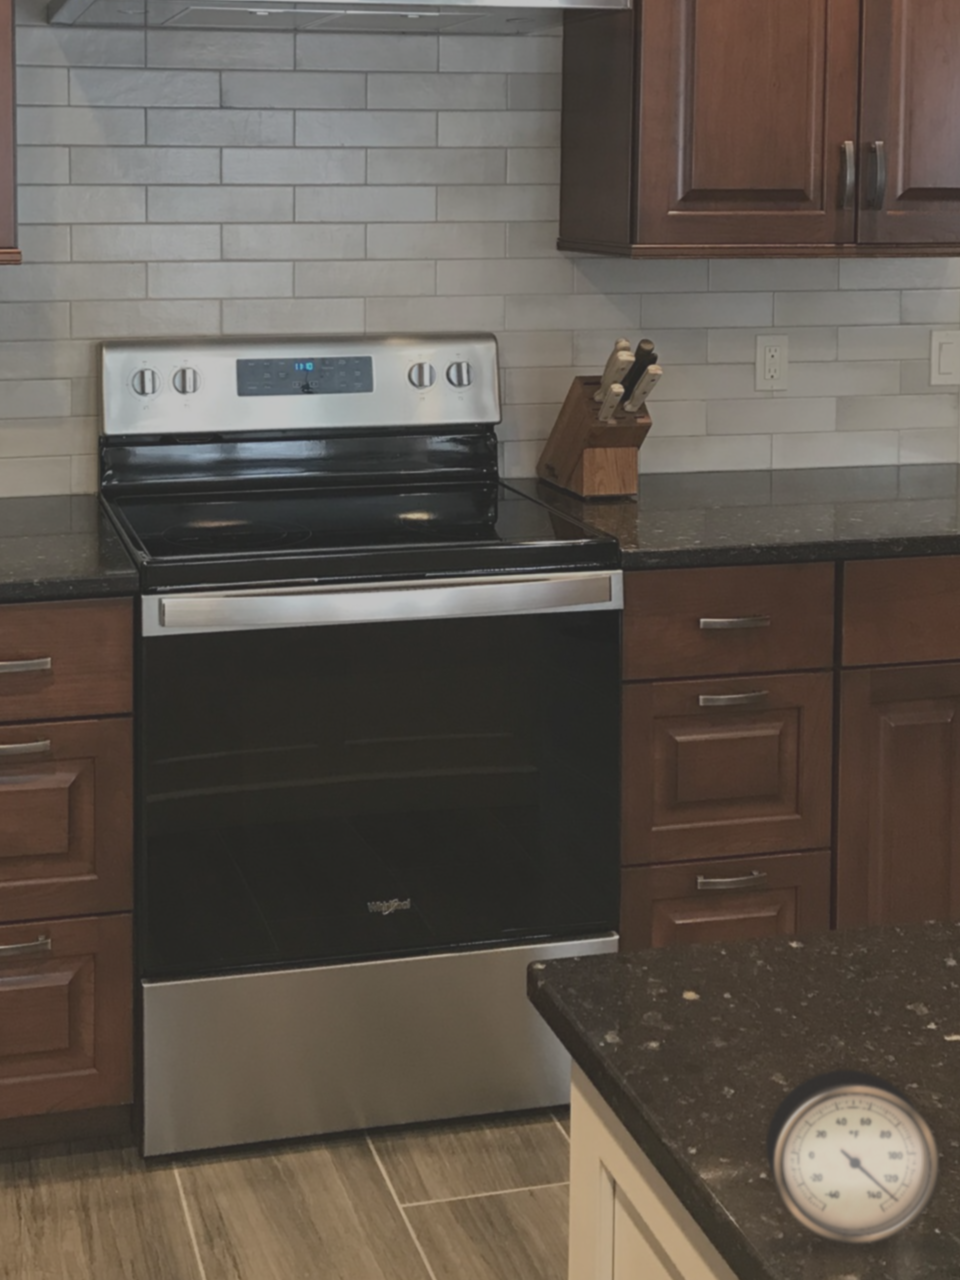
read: **130** °F
